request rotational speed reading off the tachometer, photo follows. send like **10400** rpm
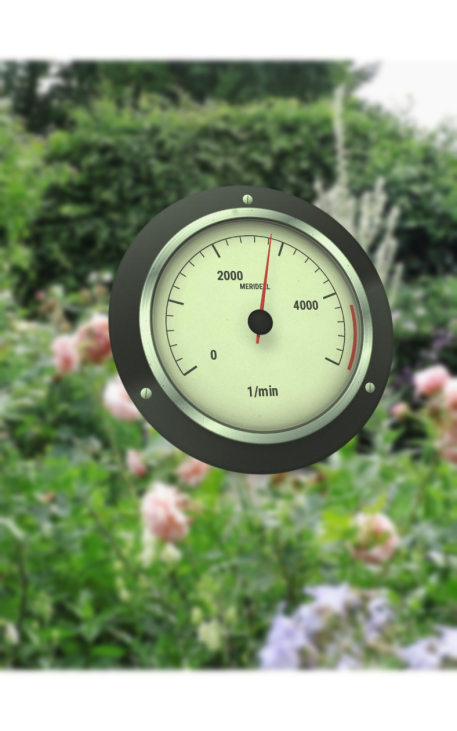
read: **2800** rpm
